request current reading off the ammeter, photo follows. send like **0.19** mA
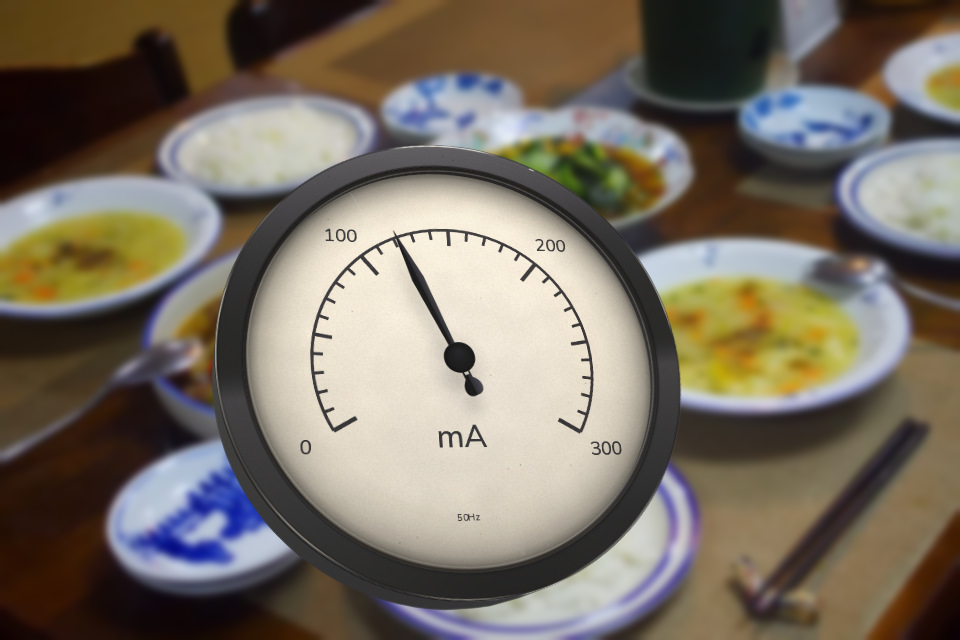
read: **120** mA
